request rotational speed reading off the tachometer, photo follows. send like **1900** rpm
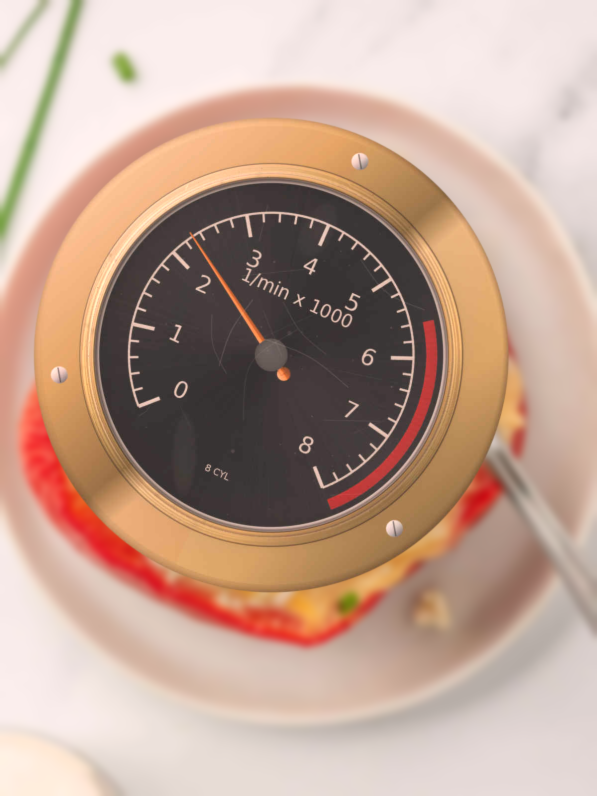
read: **2300** rpm
